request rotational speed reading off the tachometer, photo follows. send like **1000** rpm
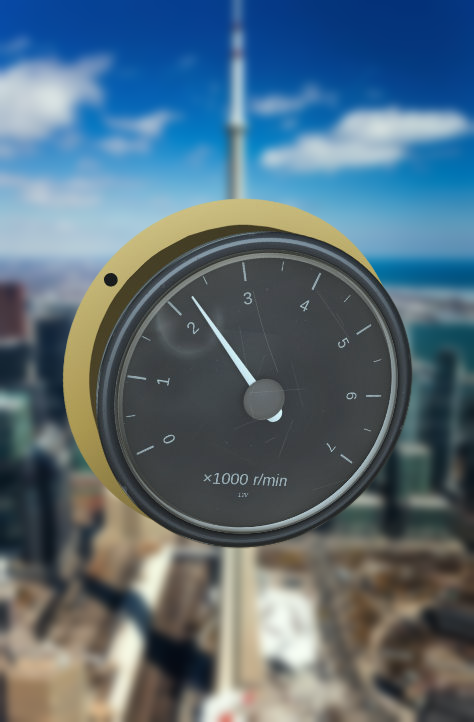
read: **2250** rpm
